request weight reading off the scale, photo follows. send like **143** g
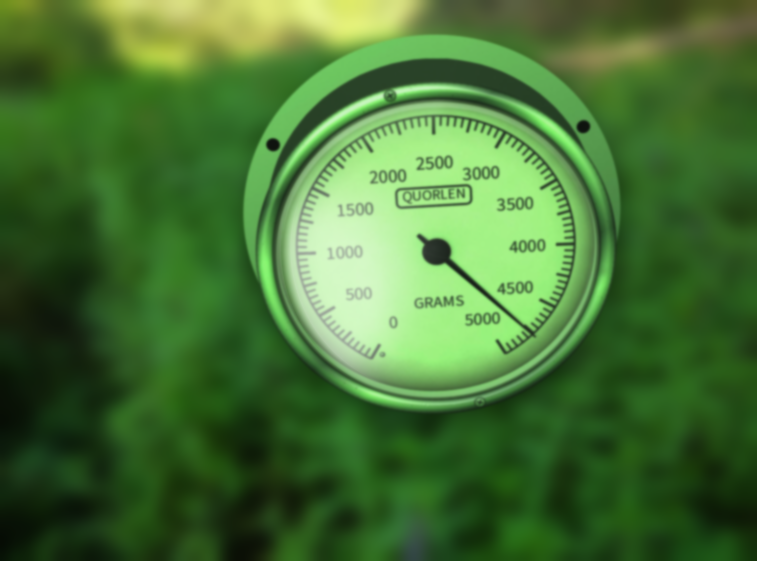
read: **4750** g
